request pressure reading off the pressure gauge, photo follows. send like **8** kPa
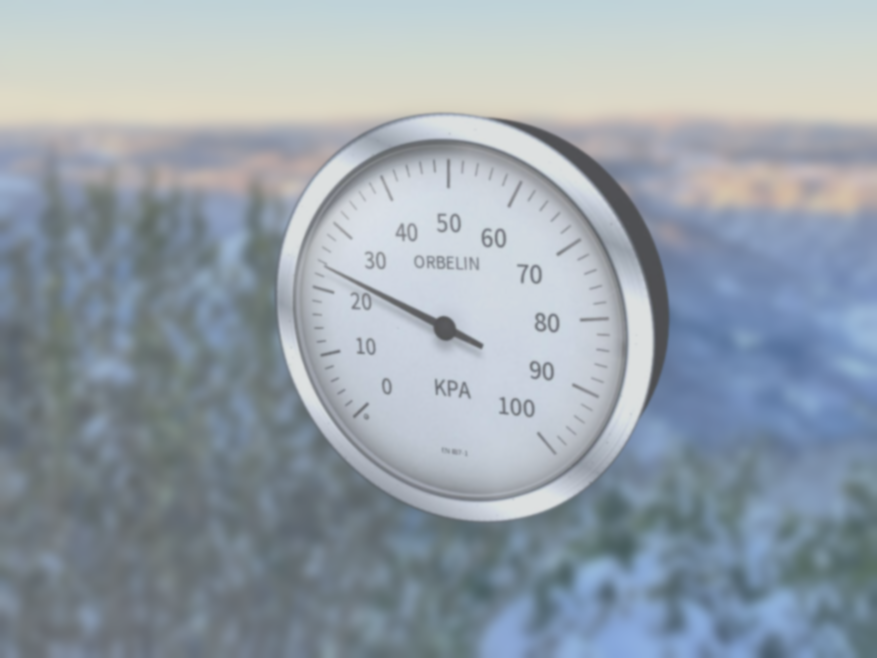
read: **24** kPa
